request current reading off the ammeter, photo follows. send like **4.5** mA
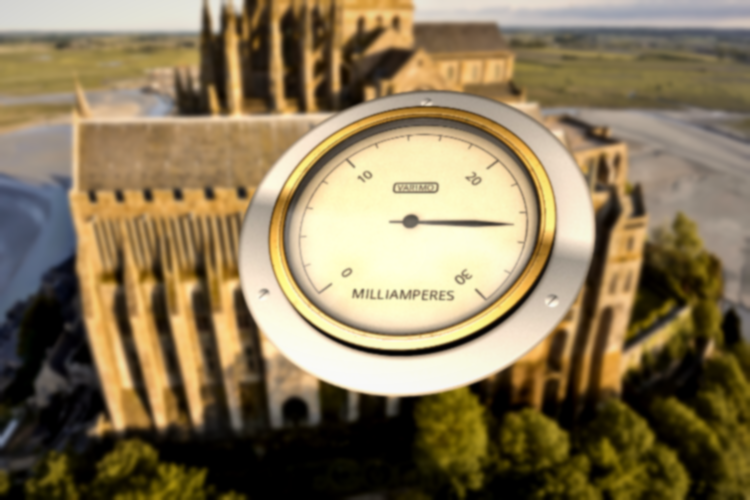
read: **25** mA
